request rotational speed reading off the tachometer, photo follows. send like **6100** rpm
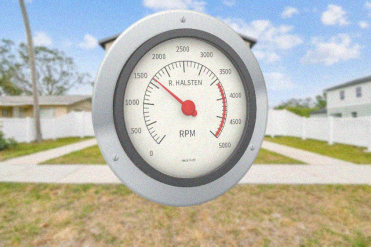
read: **1600** rpm
